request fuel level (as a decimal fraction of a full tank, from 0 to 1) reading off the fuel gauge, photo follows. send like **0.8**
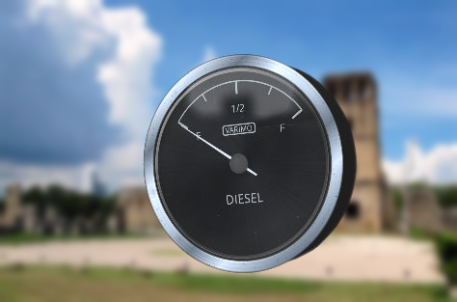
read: **0**
